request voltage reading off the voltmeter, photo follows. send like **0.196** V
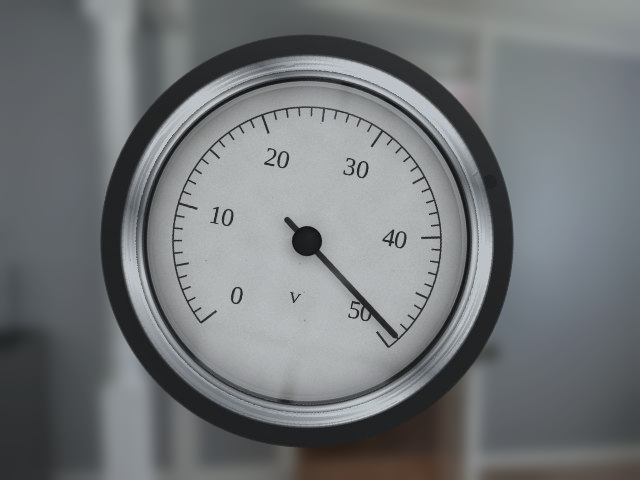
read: **49** V
